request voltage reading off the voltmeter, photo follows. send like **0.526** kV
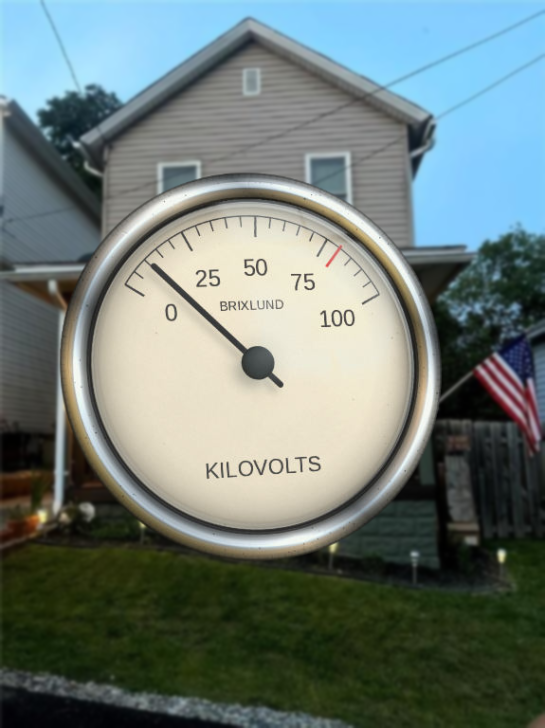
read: **10** kV
